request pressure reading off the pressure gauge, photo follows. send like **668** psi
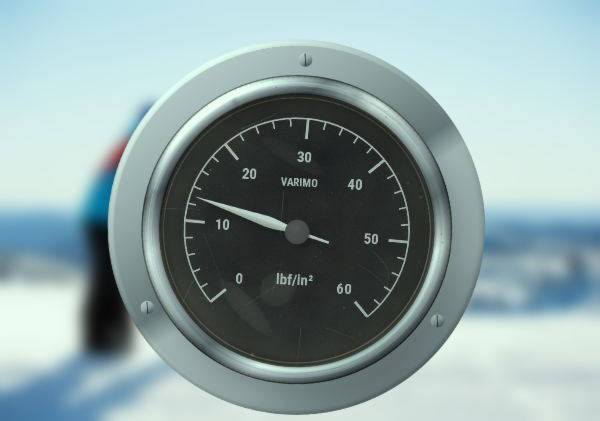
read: **13** psi
